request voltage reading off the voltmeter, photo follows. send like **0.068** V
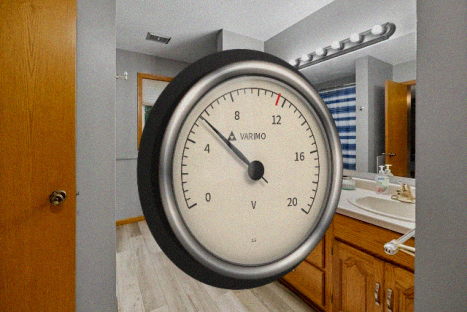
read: **5.5** V
